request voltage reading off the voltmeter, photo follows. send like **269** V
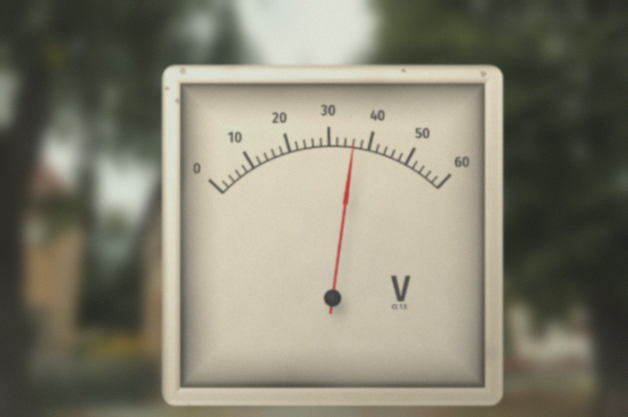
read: **36** V
